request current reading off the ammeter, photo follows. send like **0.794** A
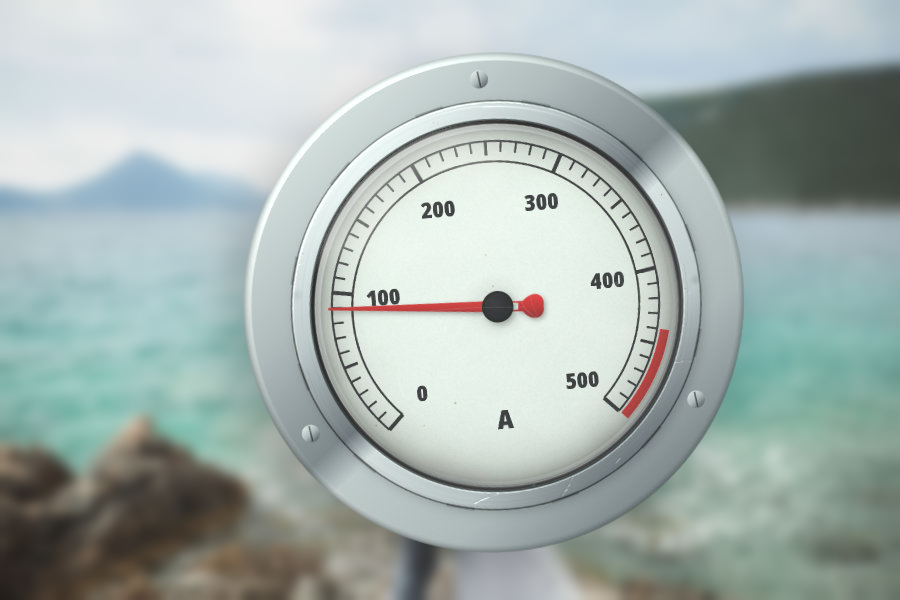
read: **90** A
